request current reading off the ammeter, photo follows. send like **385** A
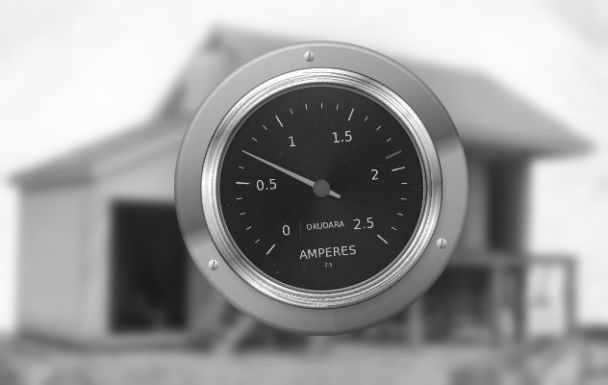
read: **0.7** A
